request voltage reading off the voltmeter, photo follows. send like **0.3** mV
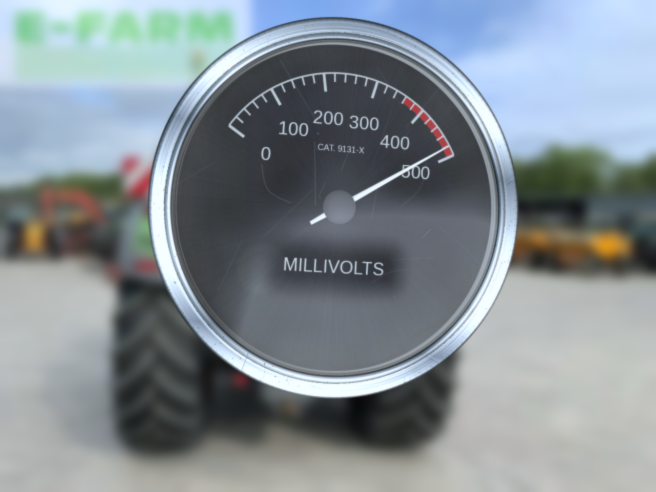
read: **480** mV
